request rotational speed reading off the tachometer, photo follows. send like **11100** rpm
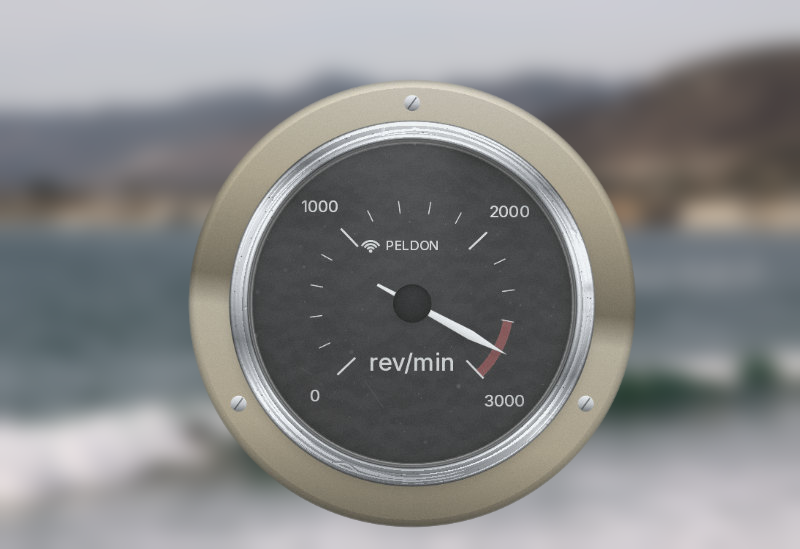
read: **2800** rpm
